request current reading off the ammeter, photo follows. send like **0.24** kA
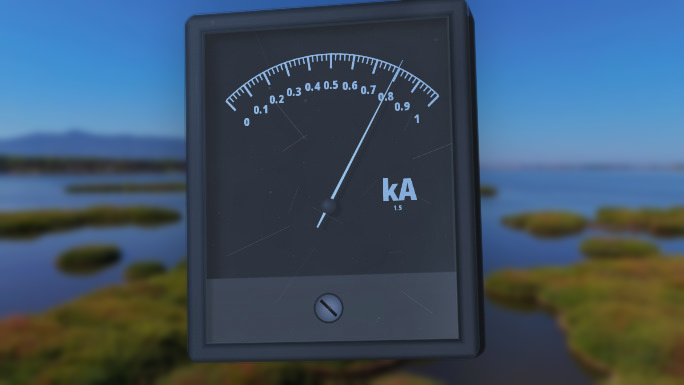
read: **0.8** kA
